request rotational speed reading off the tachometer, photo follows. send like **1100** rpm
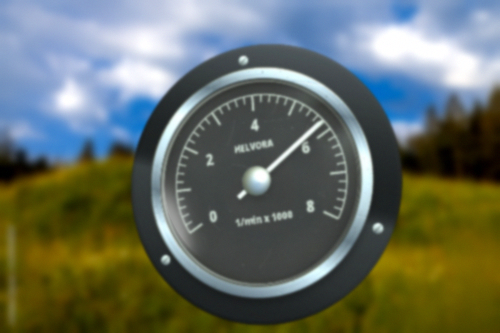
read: **5800** rpm
